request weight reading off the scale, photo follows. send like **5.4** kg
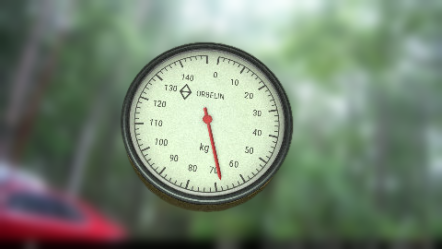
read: **68** kg
